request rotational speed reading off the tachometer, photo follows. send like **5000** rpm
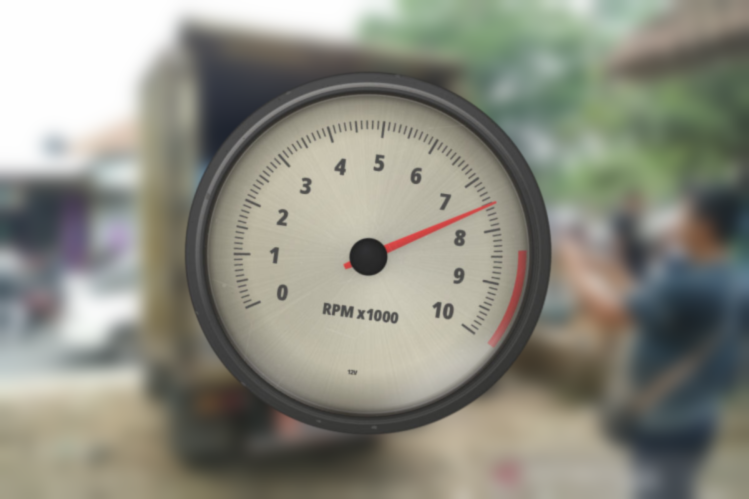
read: **7500** rpm
